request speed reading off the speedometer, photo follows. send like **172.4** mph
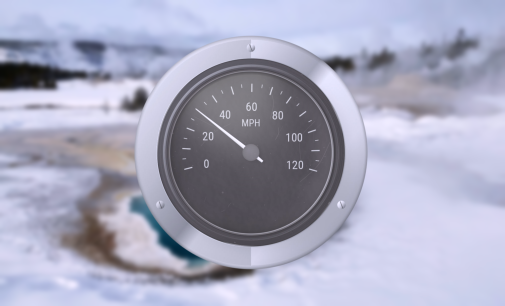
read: **30** mph
